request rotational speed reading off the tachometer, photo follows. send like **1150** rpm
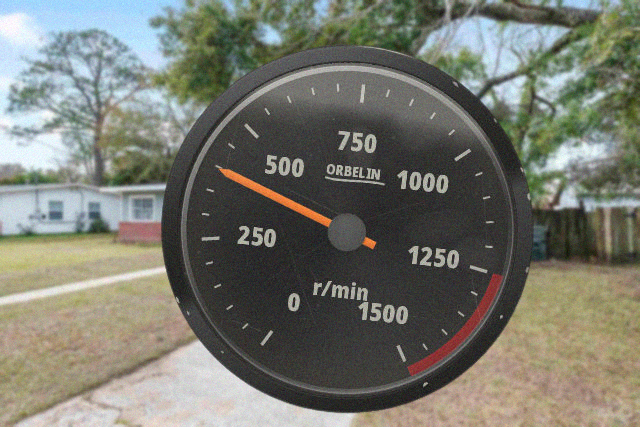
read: **400** rpm
